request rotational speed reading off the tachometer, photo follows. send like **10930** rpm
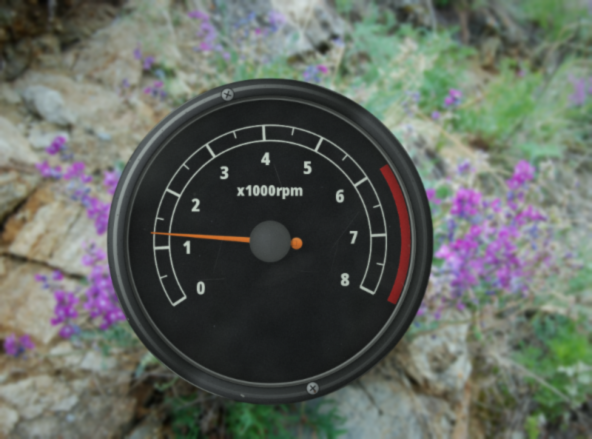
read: **1250** rpm
